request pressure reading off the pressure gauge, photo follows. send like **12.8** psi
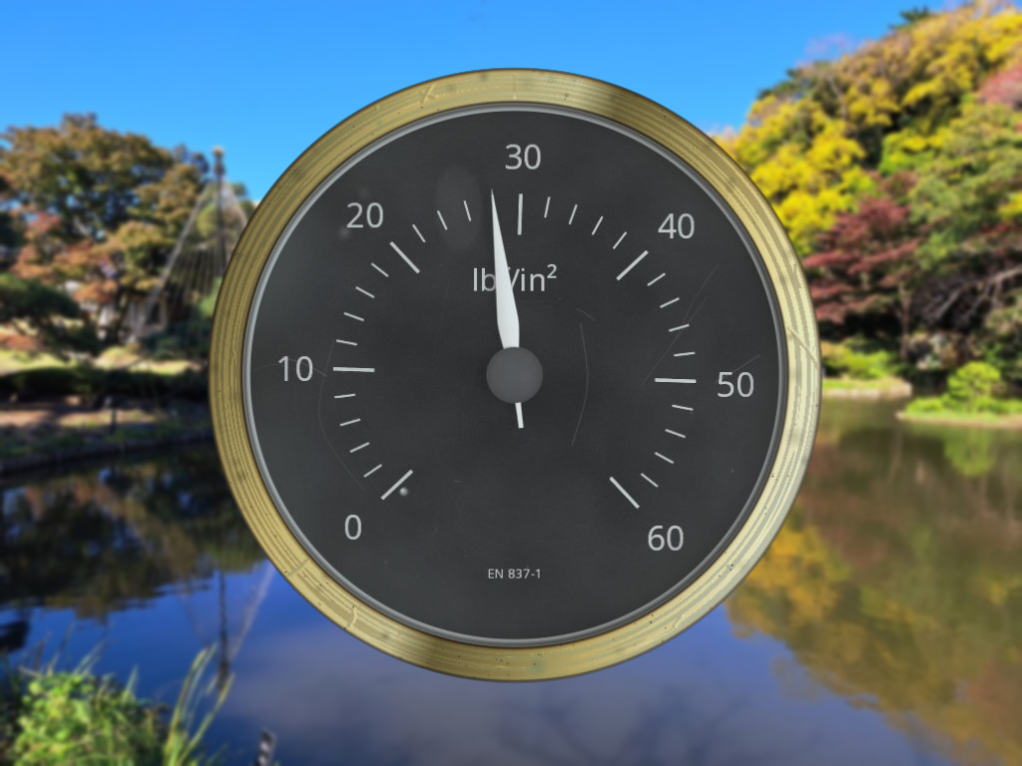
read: **28** psi
